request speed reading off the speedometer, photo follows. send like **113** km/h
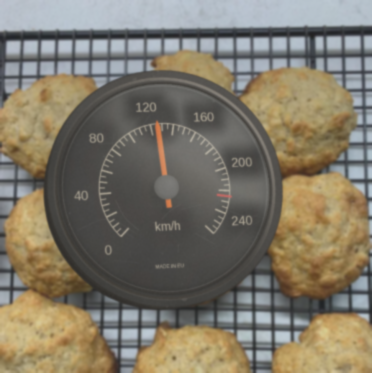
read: **125** km/h
